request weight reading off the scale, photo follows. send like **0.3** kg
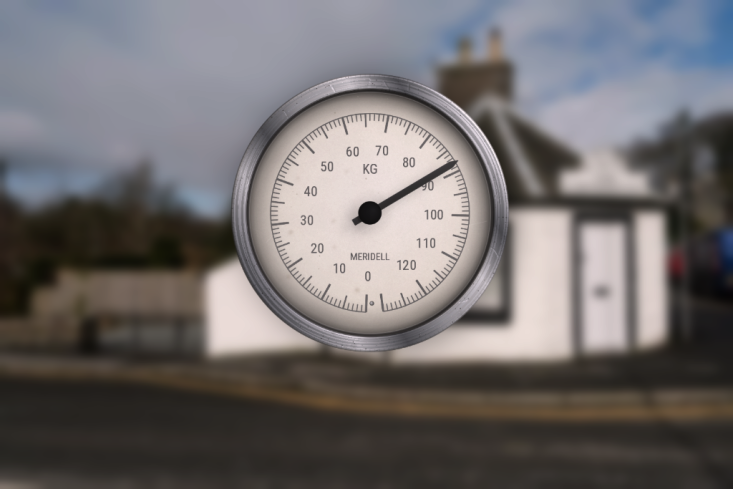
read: **88** kg
